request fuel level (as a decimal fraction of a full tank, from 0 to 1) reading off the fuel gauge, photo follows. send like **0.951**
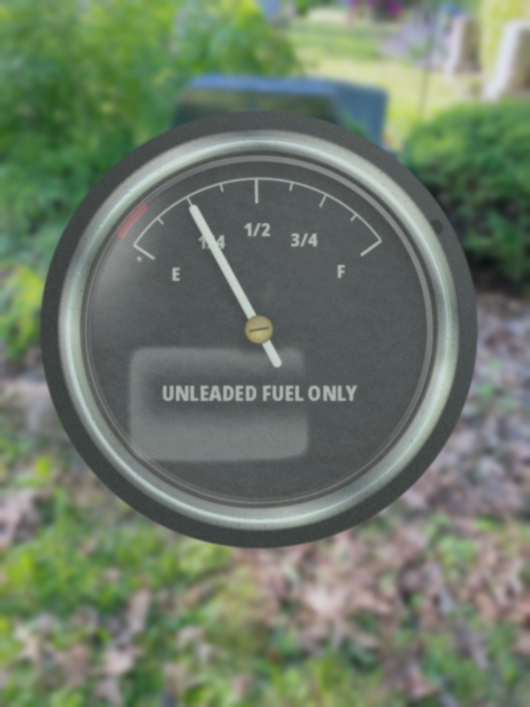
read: **0.25**
